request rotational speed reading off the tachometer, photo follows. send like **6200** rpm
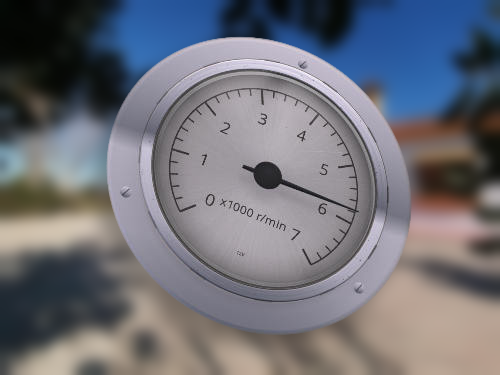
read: **5800** rpm
